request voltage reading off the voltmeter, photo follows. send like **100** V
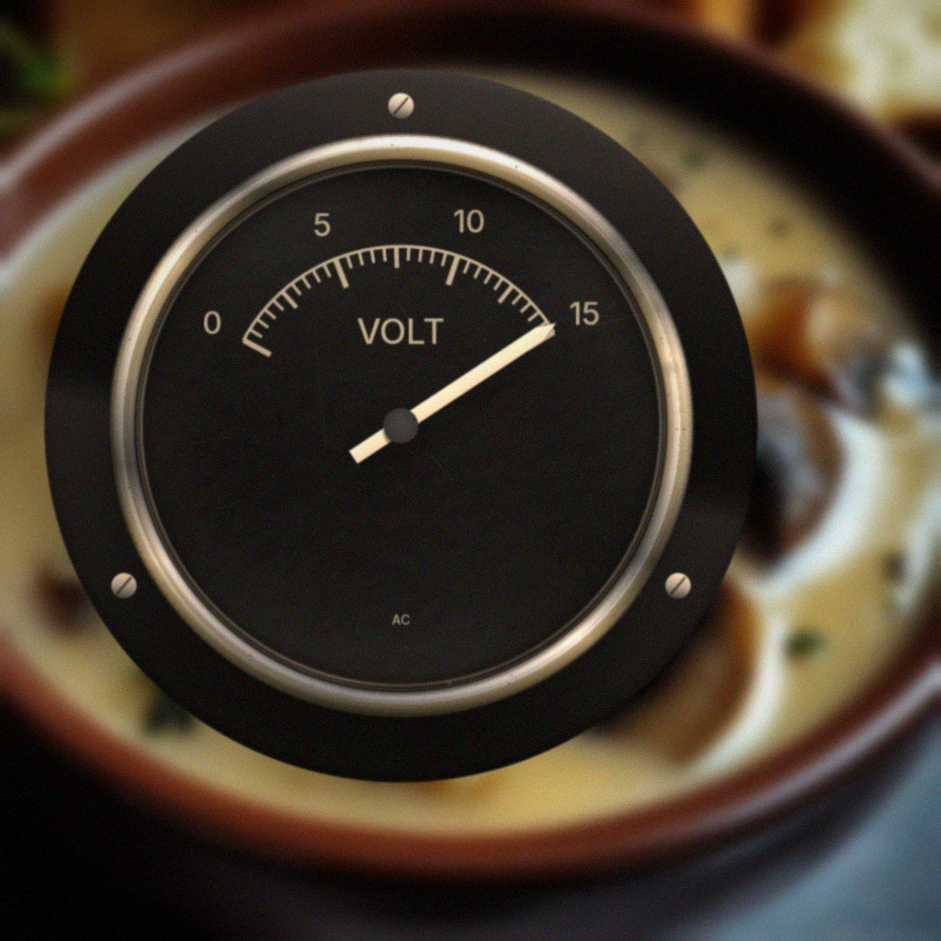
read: **14.75** V
